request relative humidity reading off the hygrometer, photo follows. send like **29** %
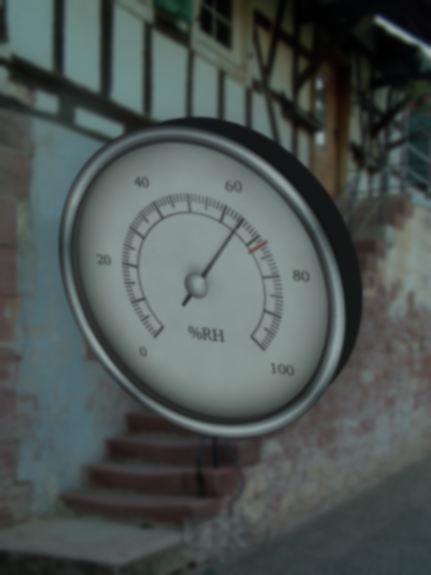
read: **65** %
